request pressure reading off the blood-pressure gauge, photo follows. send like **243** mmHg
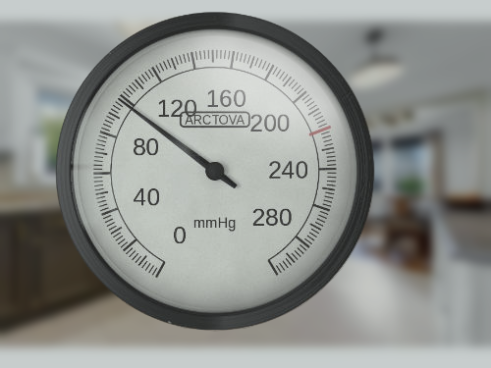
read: **98** mmHg
